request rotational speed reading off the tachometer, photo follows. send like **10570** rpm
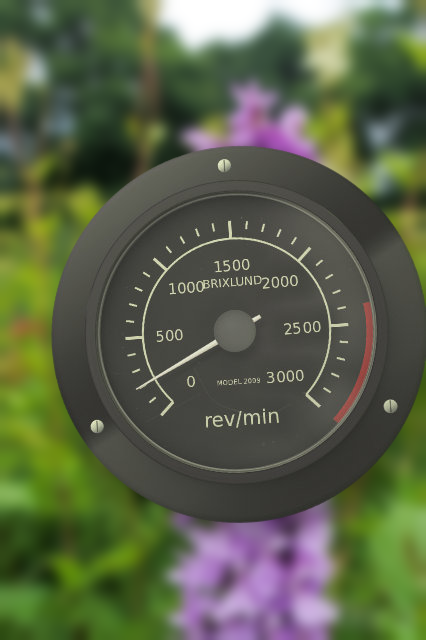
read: **200** rpm
